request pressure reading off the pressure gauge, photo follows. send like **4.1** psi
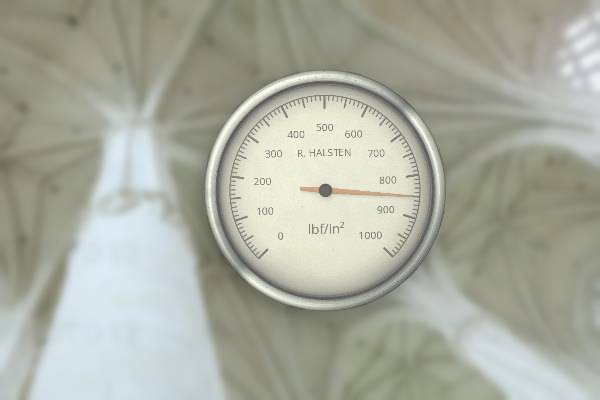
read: **850** psi
